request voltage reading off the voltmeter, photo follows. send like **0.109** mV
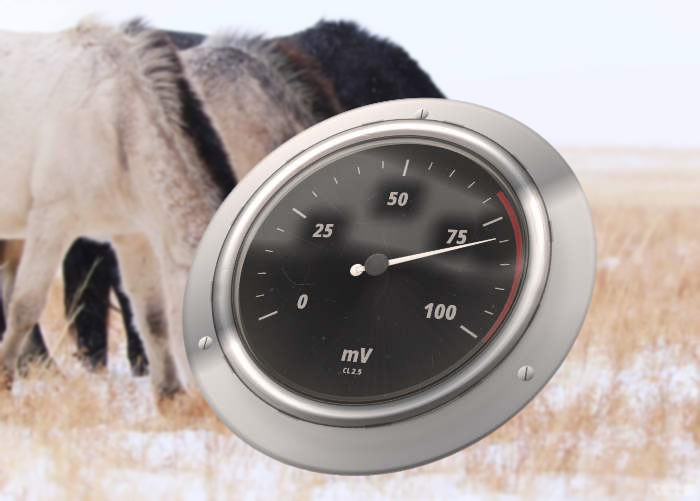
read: **80** mV
